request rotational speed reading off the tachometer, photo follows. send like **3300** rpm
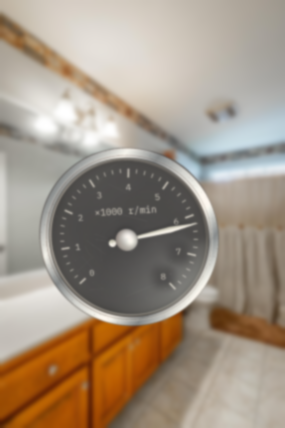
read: **6200** rpm
